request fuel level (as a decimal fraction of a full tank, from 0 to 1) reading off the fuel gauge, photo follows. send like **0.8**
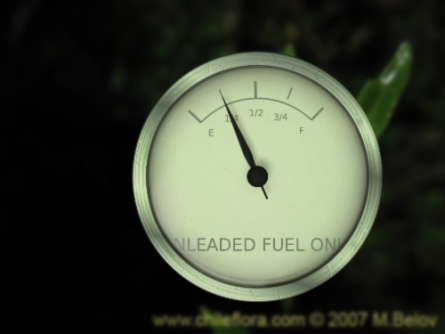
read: **0.25**
